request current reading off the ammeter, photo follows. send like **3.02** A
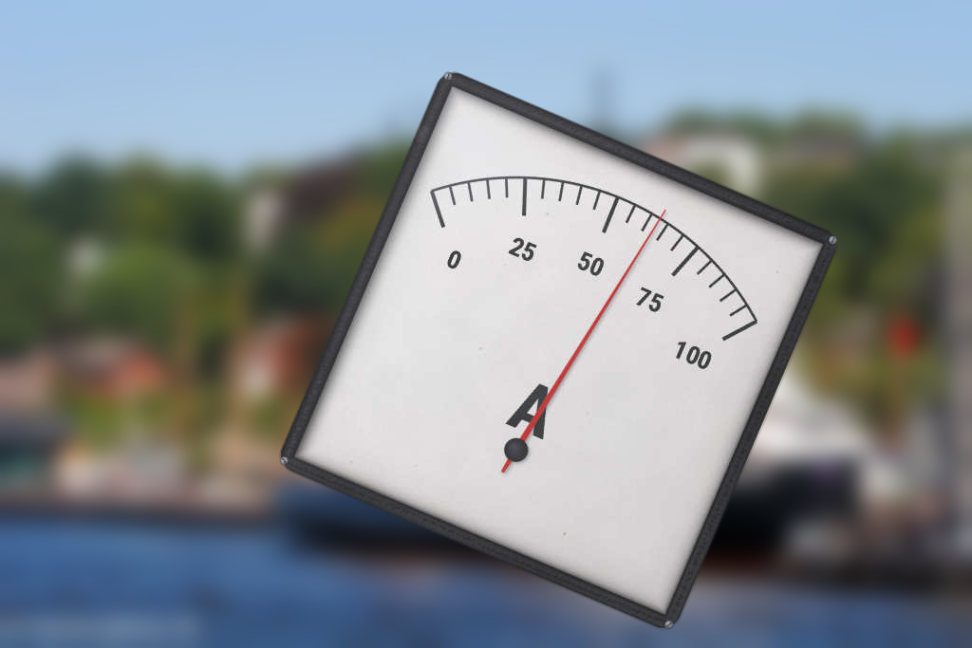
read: **62.5** A
